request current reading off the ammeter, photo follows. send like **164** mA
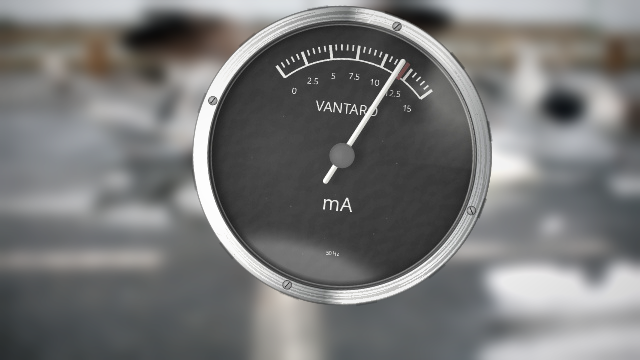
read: **11.5** mA
